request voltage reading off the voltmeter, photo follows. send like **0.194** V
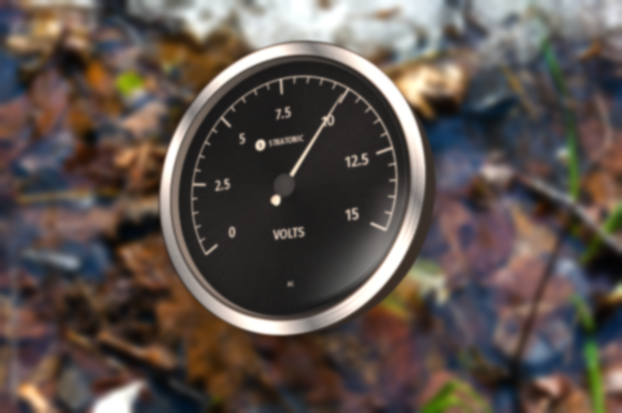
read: **10** V
